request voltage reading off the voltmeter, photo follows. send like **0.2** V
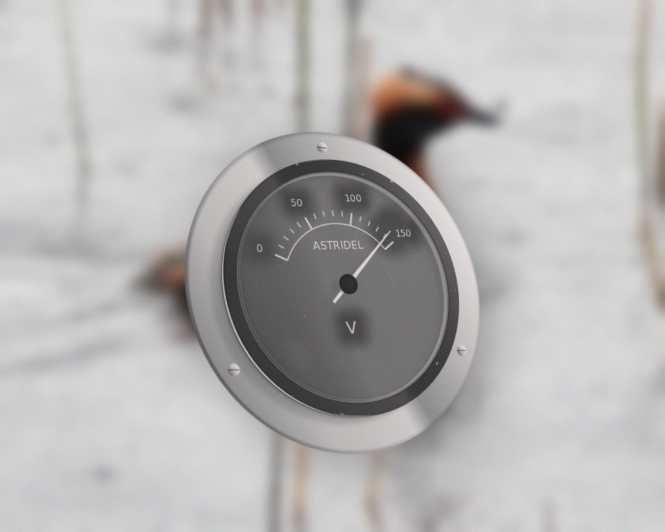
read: **140** V
